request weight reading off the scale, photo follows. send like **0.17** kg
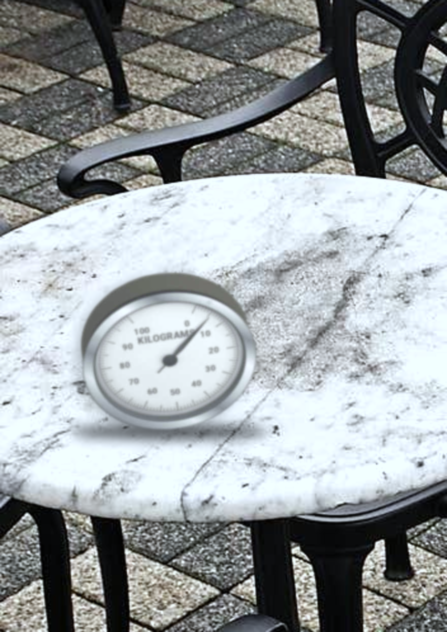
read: **5** kg
